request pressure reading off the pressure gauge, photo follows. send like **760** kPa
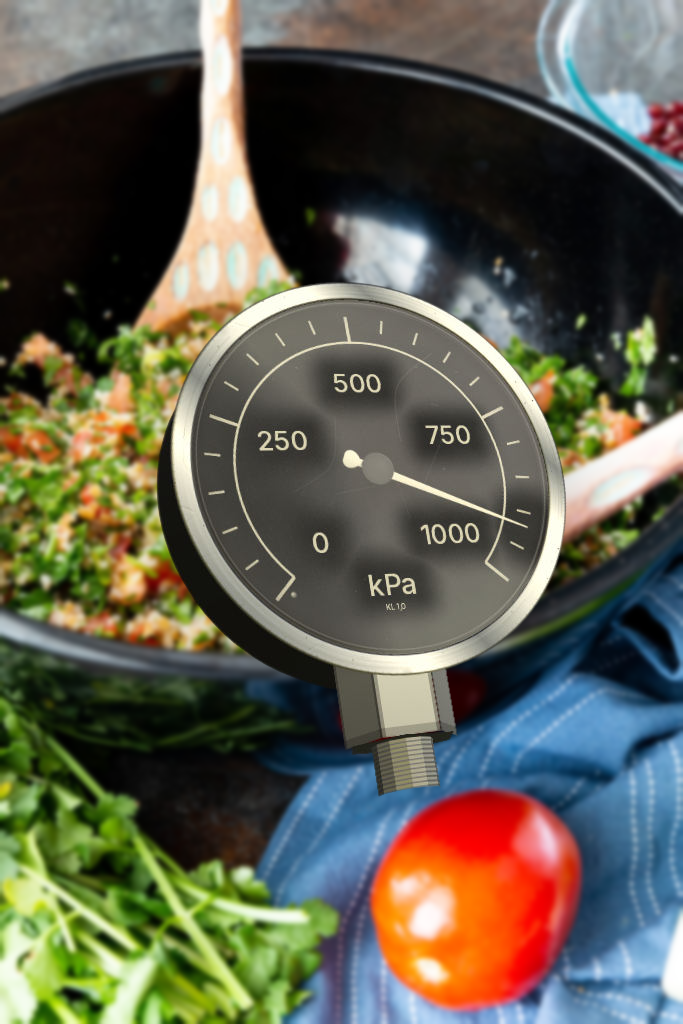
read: **925** kPa
